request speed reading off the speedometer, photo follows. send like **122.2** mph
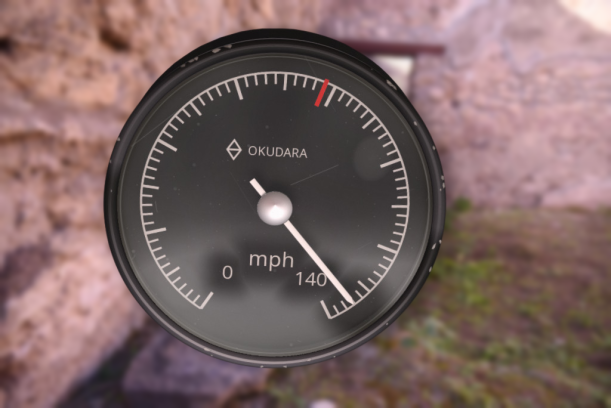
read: **134** mph
